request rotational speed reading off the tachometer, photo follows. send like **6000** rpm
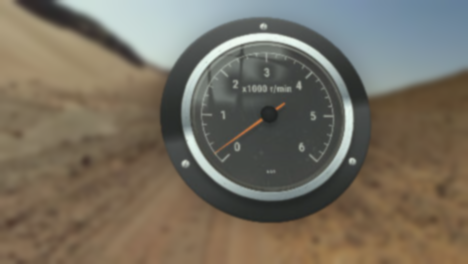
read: **200** rpm
